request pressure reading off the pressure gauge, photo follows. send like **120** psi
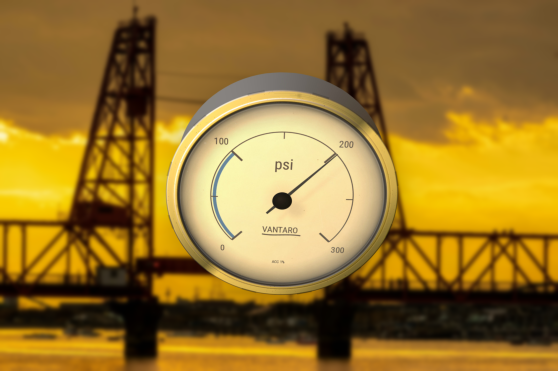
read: **200** psi
